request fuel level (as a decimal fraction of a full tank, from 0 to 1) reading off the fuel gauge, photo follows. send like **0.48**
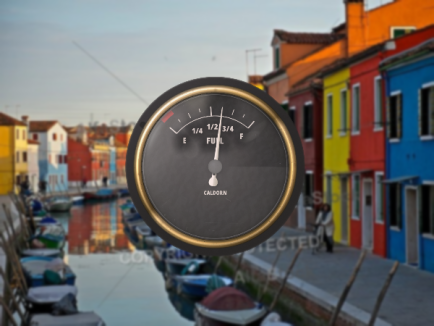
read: **0.625**
